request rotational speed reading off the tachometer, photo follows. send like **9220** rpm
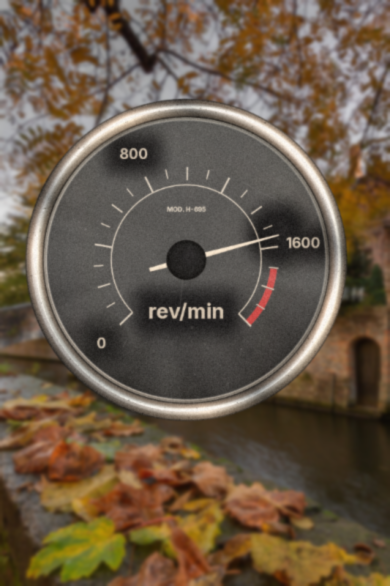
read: **1550** rpm
